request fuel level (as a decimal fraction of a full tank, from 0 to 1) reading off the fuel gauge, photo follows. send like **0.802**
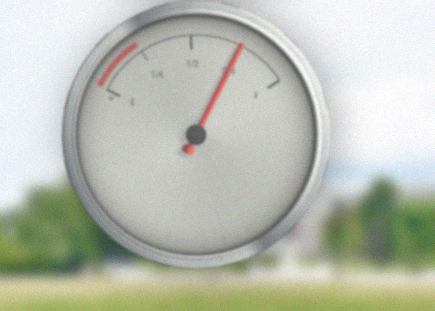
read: **0.75**
